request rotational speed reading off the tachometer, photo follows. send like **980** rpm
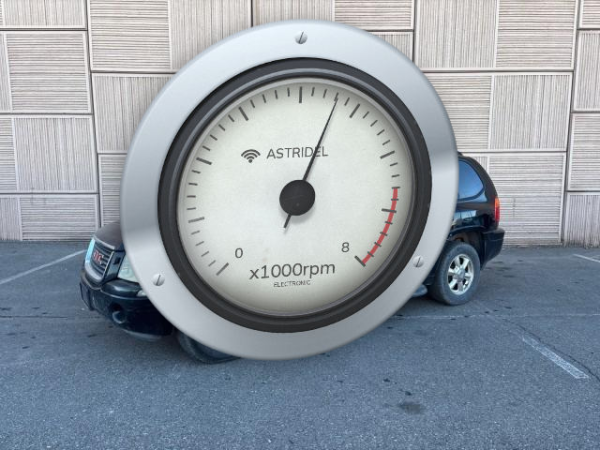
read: **4600** rpm
